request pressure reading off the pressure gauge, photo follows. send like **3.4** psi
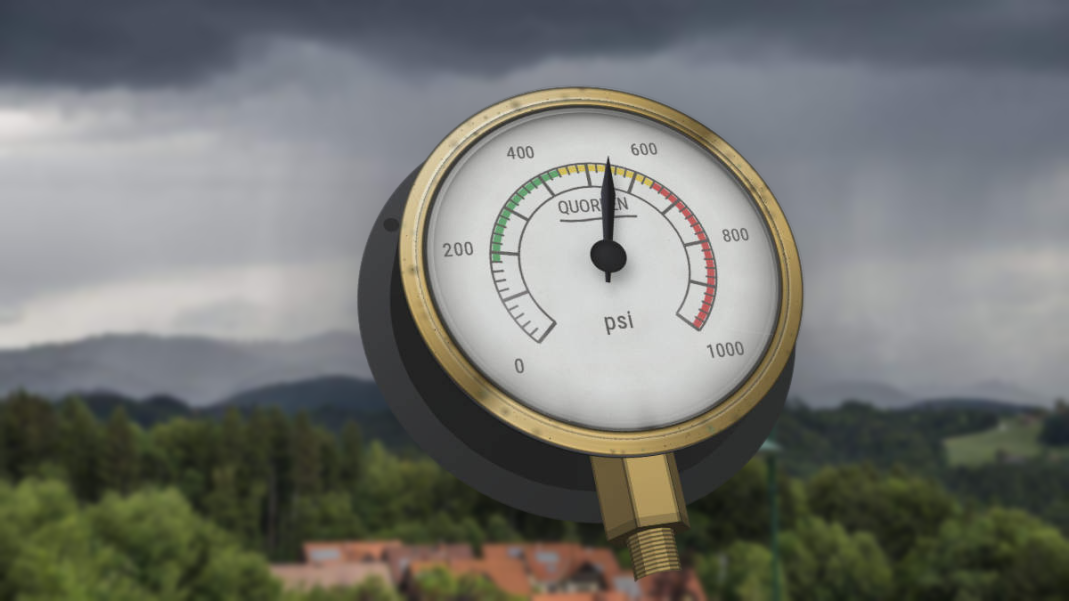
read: **540** psi
